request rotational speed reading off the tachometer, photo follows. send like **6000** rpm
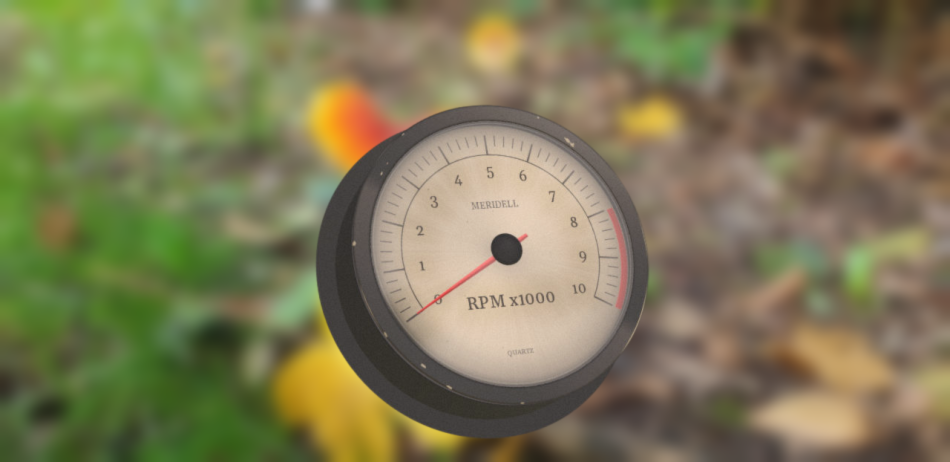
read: **0** rpm
